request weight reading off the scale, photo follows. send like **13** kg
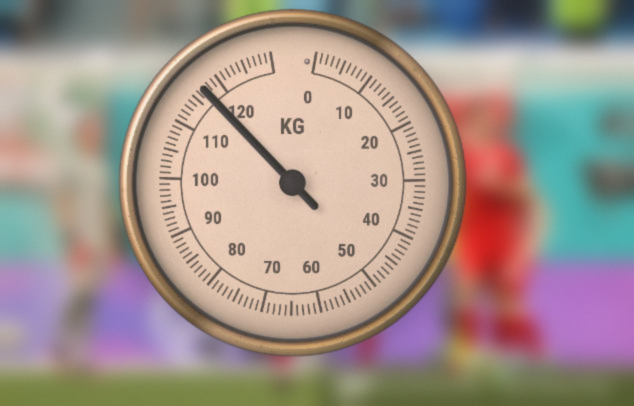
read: **117** kg
